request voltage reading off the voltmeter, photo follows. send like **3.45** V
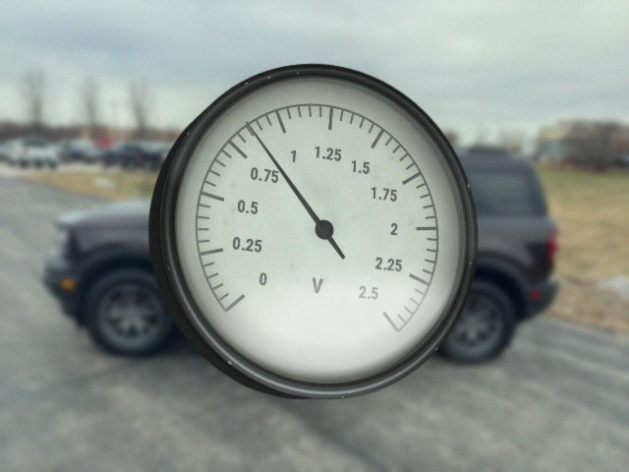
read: **0.85** V
